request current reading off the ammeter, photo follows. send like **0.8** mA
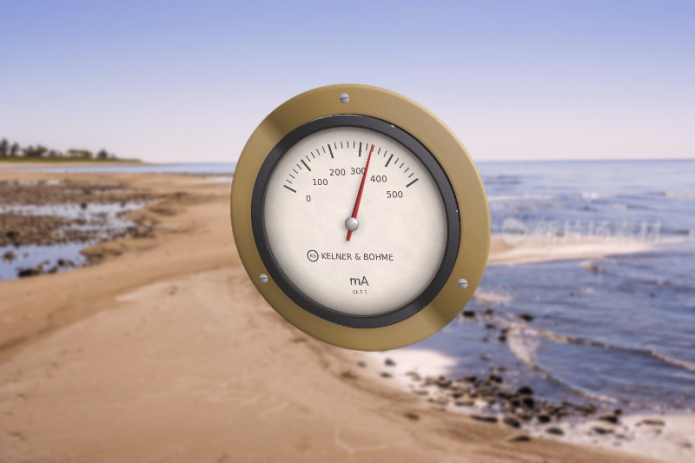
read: **340** mA
